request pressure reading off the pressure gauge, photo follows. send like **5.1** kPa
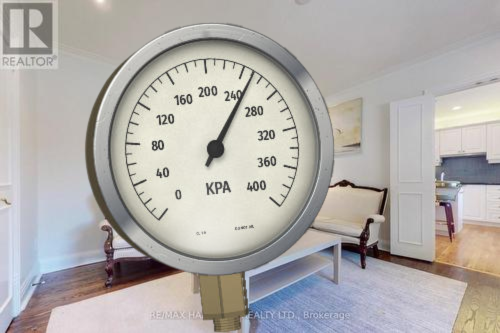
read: **250** kPa
